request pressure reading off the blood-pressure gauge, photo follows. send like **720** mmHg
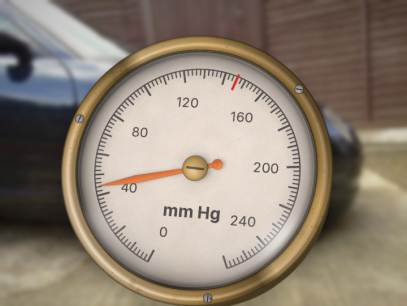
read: **44** mmHg
